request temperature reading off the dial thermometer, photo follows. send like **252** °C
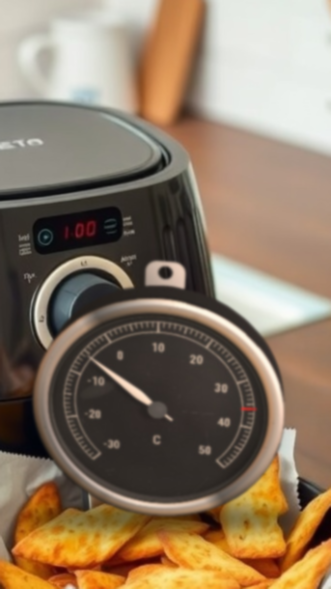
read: **-5** °C
